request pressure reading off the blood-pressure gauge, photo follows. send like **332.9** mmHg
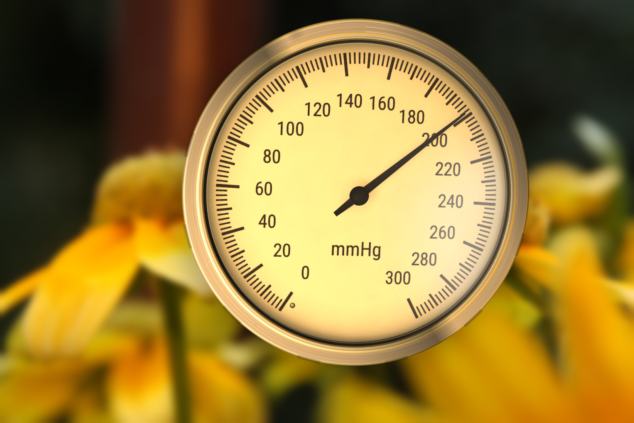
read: **198** mmHg
